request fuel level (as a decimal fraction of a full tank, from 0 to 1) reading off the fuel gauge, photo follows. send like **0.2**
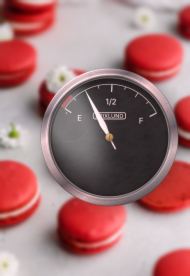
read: **0.25**
